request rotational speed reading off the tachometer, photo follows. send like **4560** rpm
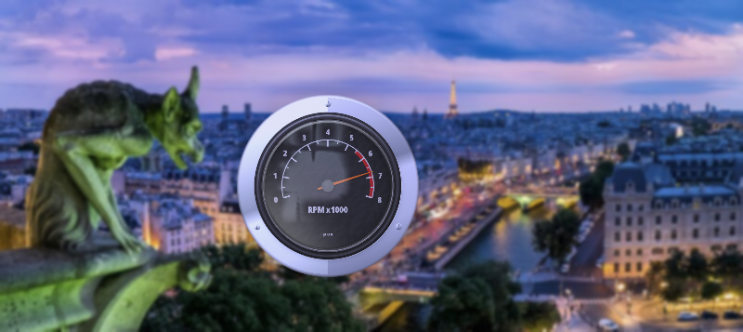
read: **6750** rpm
